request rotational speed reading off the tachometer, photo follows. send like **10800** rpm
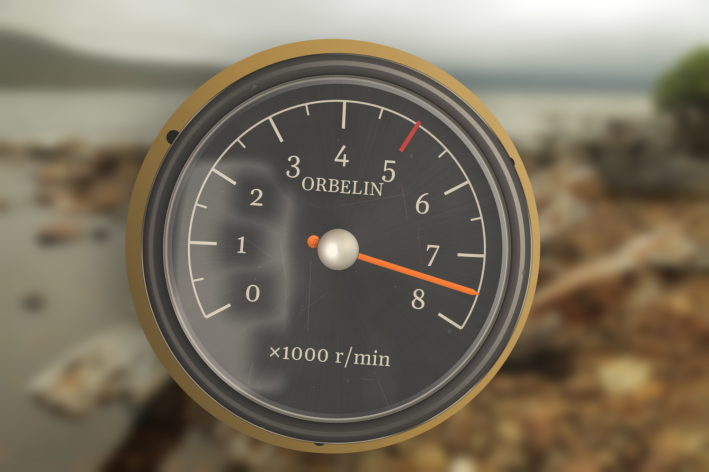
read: **7500** rpm
